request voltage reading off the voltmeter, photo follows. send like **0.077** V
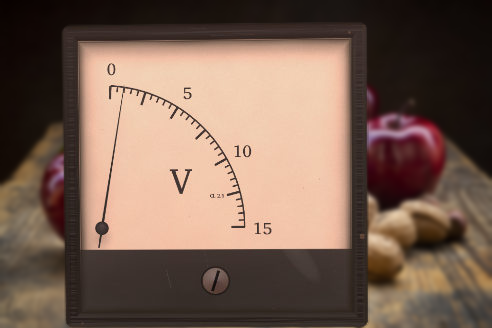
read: **1** V
